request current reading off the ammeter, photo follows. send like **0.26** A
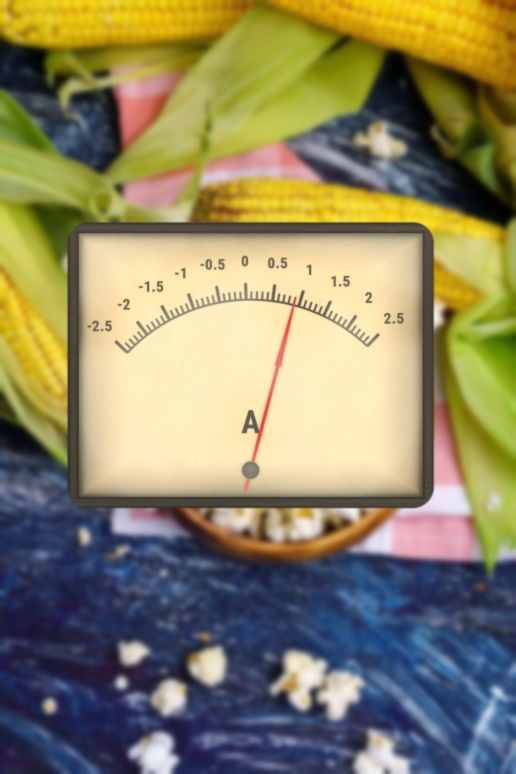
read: **0.9** A
